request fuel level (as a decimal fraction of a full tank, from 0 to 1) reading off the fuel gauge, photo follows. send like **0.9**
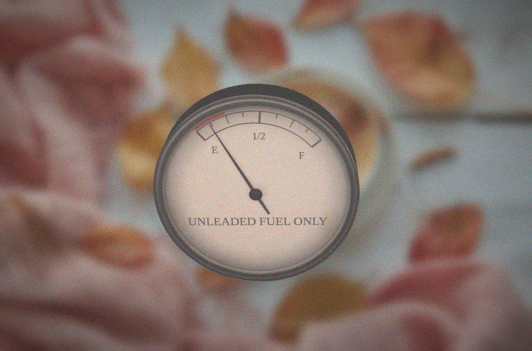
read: **0.125**
